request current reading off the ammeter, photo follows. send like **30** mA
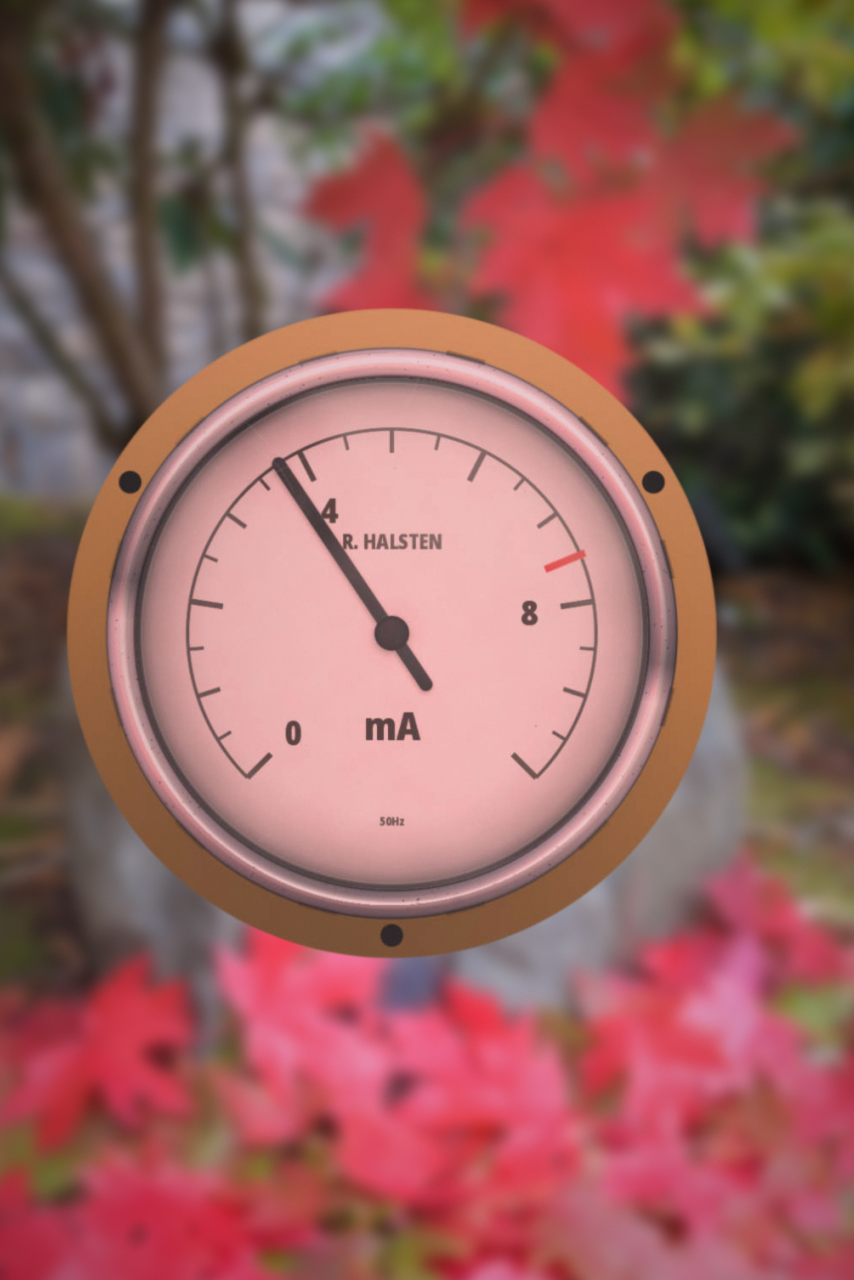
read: **3.75** mA
